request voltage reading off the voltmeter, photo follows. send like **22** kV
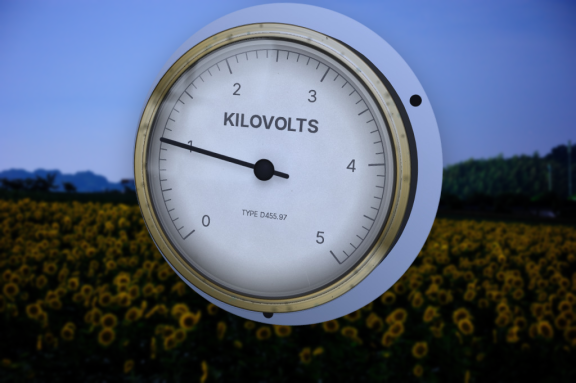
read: **1** kV
